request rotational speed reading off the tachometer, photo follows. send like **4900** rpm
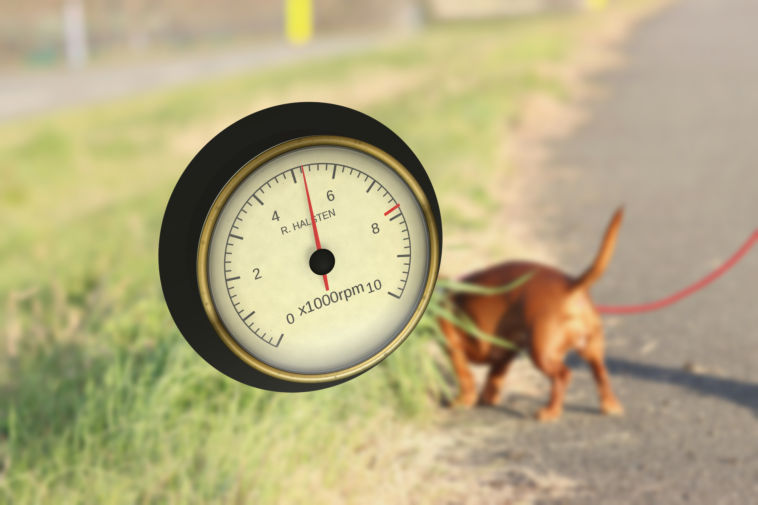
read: **5200** rpm
